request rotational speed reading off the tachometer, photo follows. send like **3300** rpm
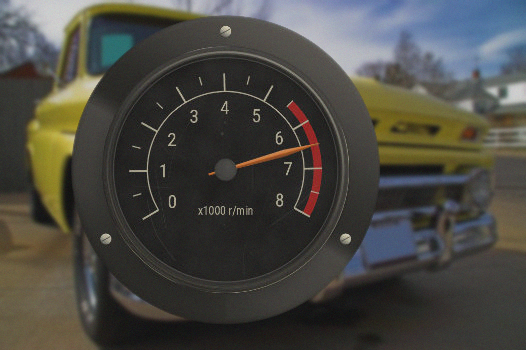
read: **6500** rpm
